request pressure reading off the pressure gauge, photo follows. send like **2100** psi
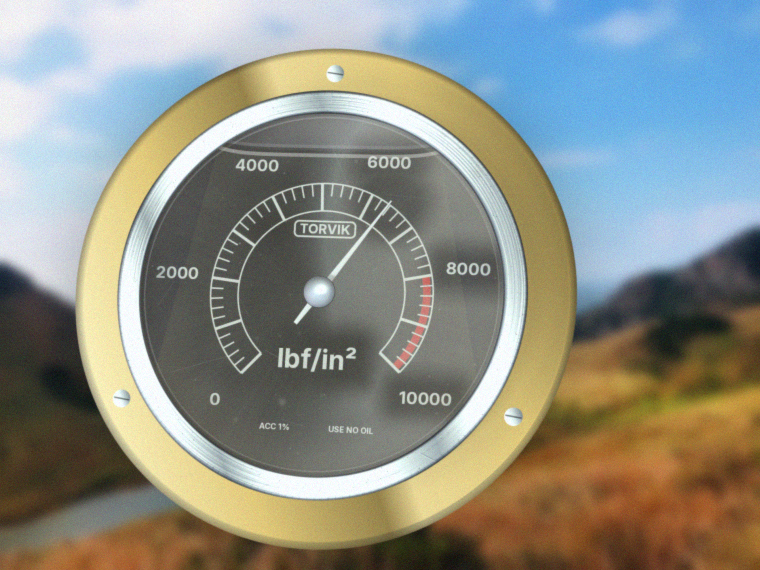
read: **6400** psi
